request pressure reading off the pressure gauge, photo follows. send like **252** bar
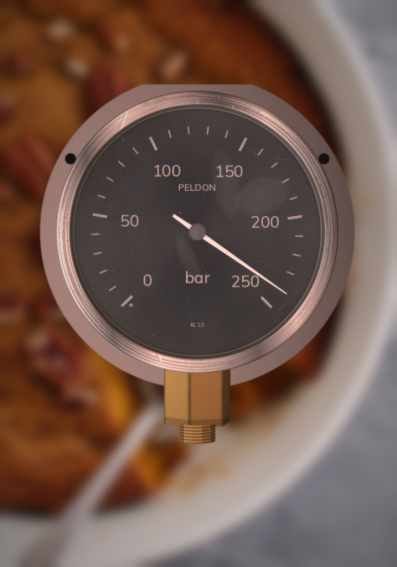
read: **240** bar
